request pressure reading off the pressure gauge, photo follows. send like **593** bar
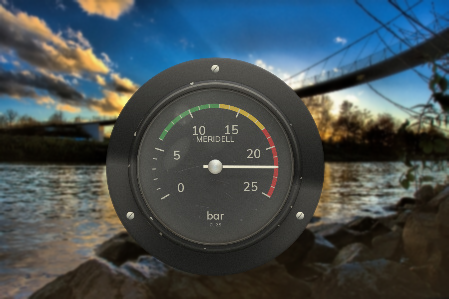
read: **22** bar
